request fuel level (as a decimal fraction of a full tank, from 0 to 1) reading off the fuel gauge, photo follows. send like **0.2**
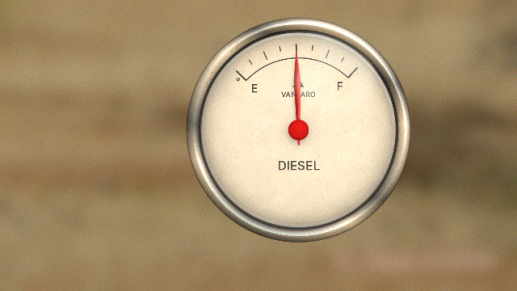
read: **0.5**
